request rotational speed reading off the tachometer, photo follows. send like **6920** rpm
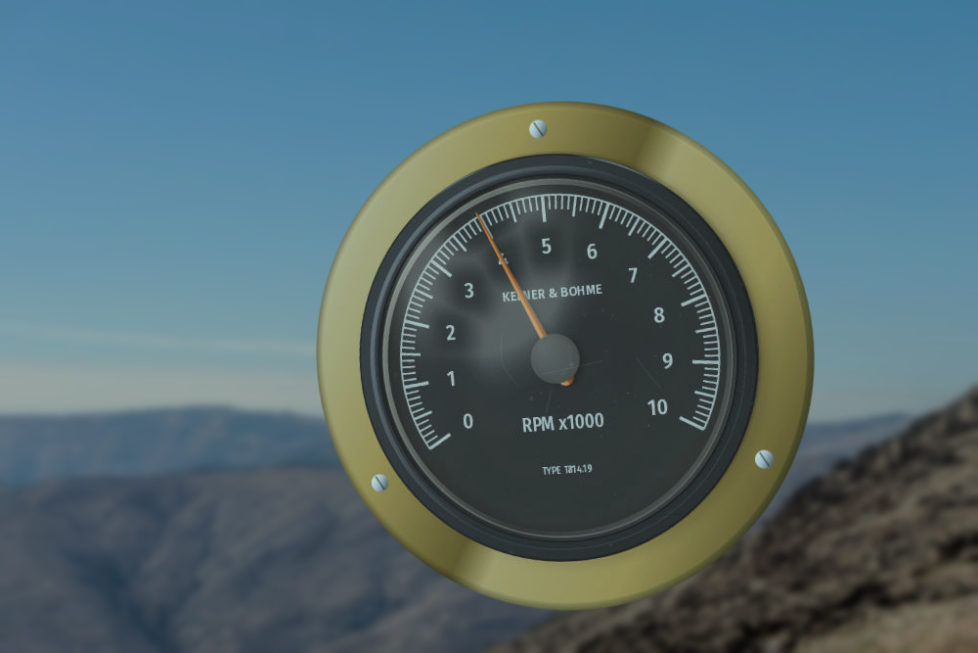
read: **4000** rpm
